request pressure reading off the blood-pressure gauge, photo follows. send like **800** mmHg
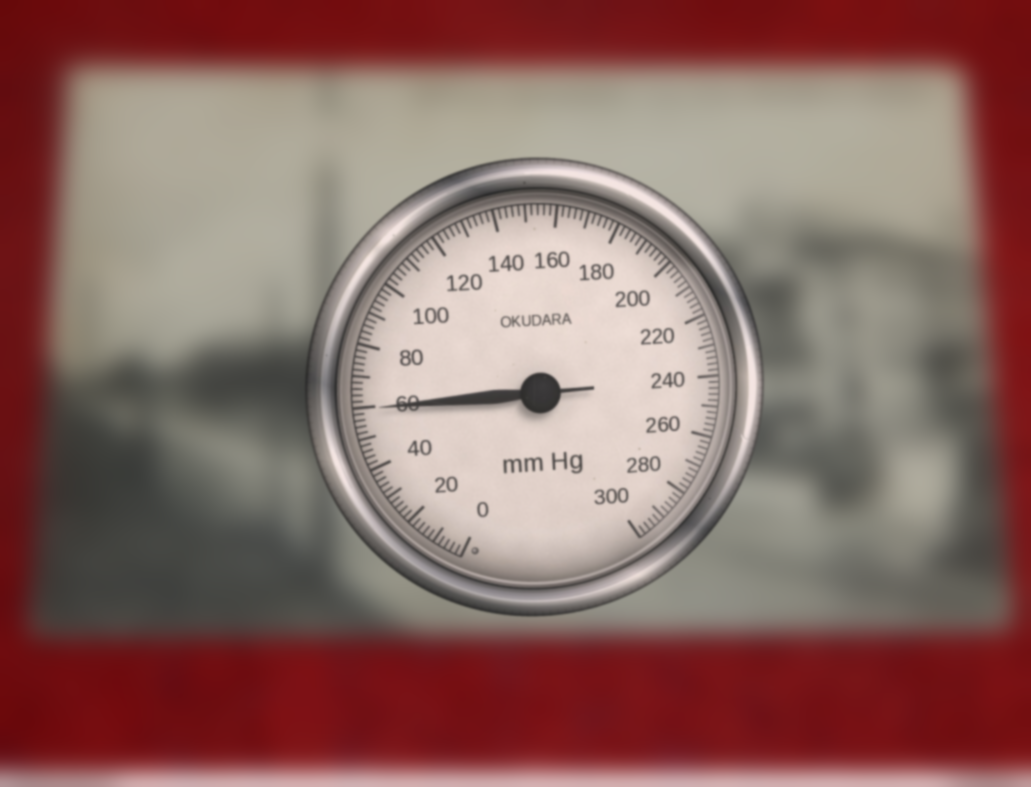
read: **60** mmHg
